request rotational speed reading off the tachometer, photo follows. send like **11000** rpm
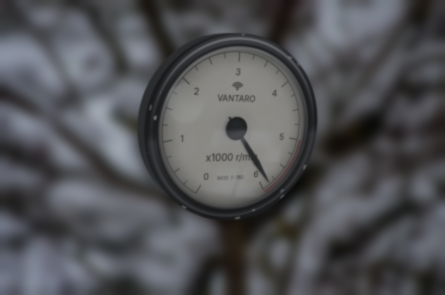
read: **5875** rpm
